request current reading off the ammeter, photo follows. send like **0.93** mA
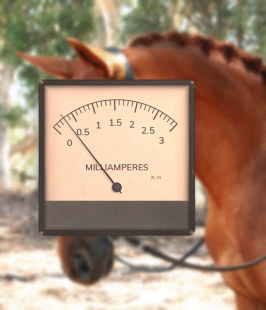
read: **0.3** mA
